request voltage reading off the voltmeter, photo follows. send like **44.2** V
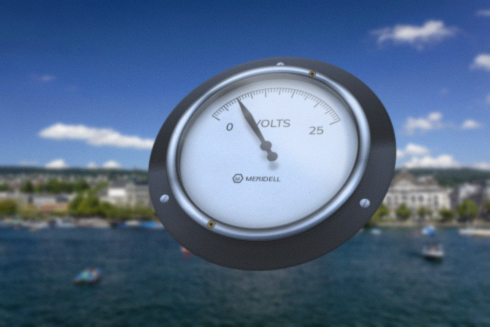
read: **5** V
